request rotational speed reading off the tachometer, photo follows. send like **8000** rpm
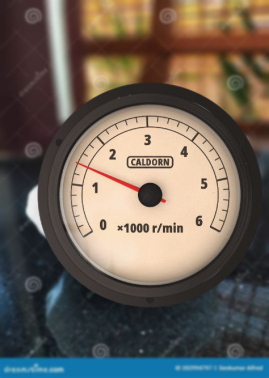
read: **1400** rpm
